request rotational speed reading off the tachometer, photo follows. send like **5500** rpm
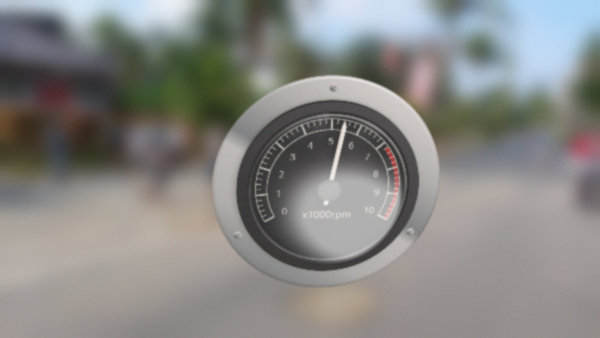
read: **5400** rpm
